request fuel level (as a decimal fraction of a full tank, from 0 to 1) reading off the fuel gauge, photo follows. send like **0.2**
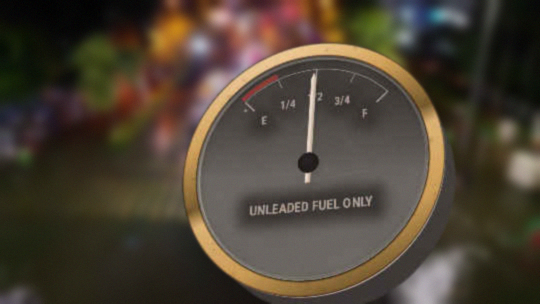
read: **0.5**
